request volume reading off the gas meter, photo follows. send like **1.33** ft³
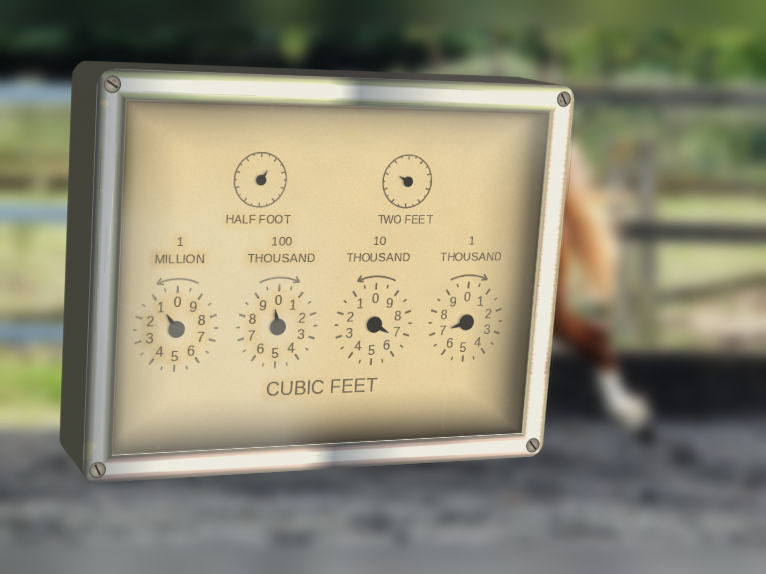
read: **96700** ft³
